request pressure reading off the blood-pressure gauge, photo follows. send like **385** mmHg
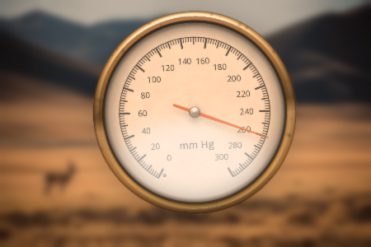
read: **260** mmHg
